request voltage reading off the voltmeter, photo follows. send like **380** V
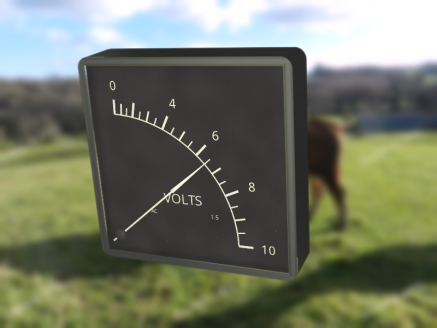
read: **6.5** V
